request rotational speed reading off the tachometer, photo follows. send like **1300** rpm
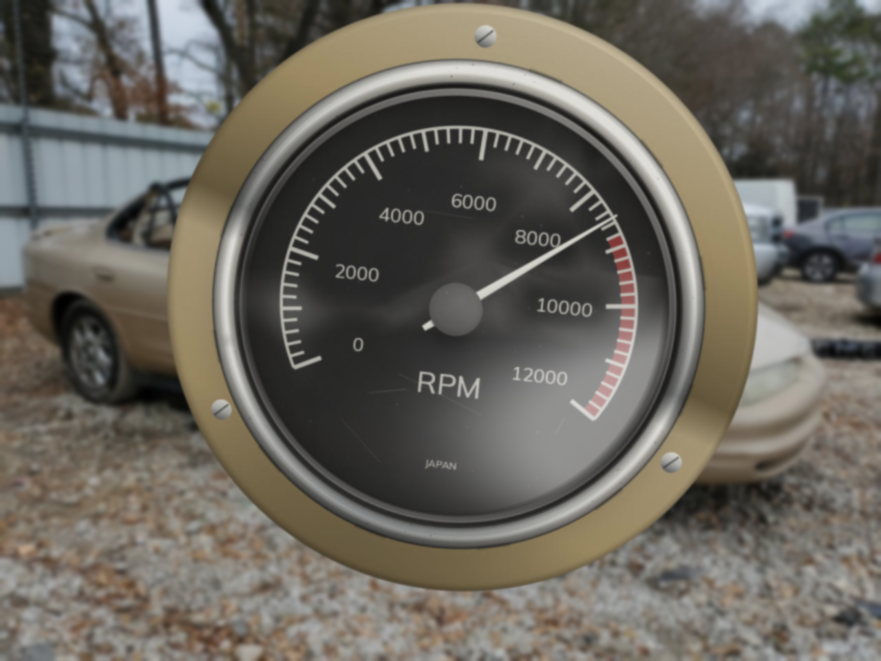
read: **8500** rpm
